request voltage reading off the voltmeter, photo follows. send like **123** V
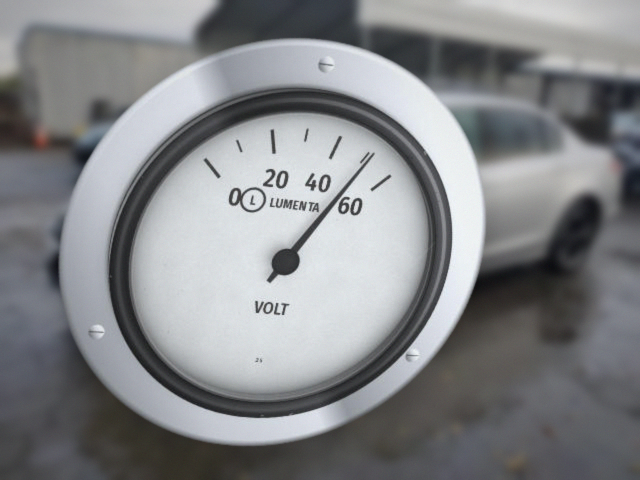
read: **50** V
